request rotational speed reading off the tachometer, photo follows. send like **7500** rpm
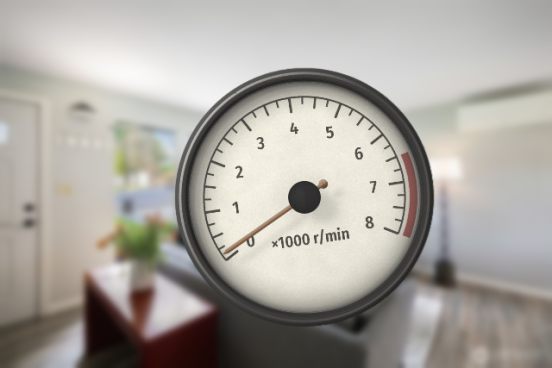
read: **125** rpm
